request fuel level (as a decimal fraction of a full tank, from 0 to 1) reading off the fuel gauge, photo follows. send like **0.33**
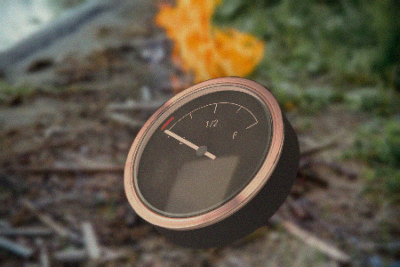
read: **0**
